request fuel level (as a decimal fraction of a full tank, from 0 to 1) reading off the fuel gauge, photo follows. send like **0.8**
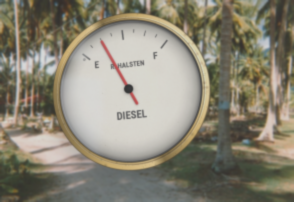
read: **0.25**
